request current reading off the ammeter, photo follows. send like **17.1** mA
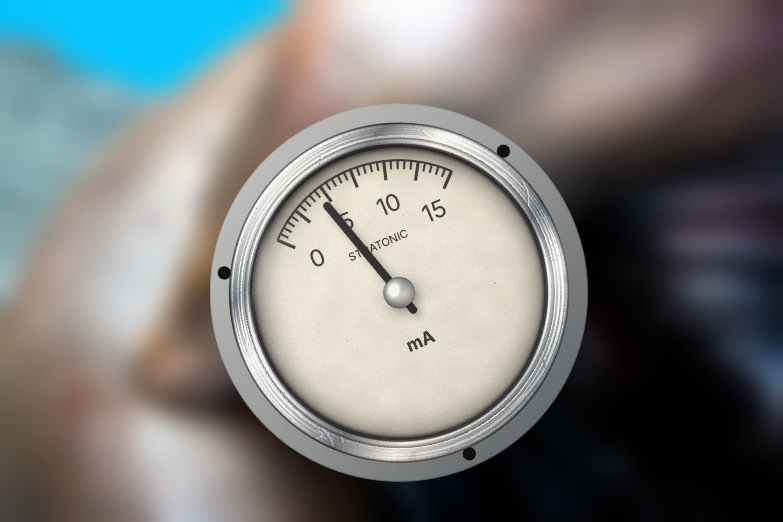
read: **4.5** mA
